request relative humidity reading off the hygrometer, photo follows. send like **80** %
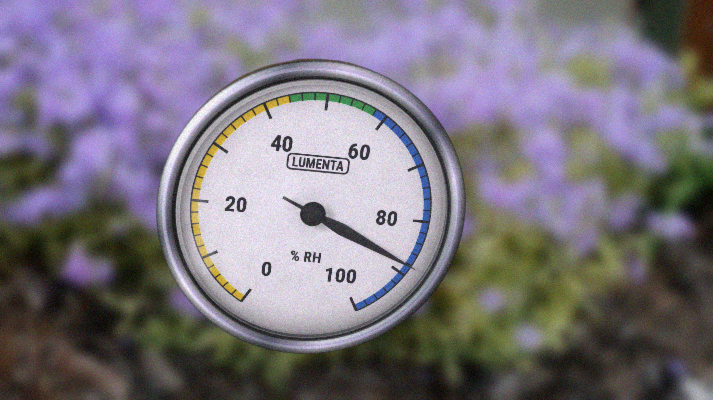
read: **88** %
